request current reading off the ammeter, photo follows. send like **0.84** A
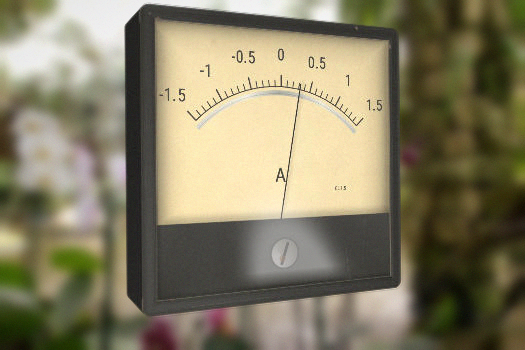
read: **0.3** A
